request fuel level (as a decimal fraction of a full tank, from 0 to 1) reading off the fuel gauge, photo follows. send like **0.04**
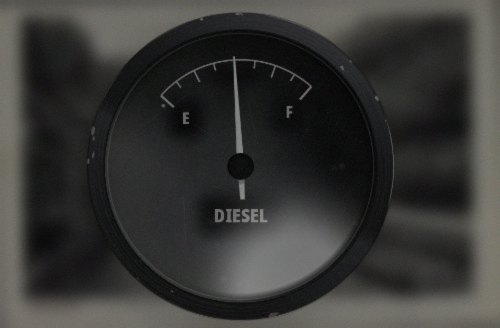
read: **0.5**
